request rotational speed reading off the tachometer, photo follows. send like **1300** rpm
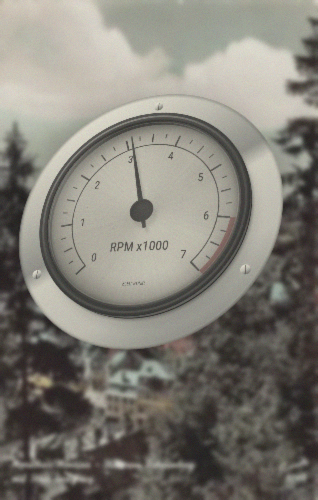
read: **3125** rpm
